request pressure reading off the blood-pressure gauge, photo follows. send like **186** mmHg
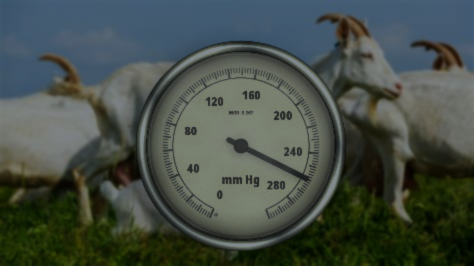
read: **260** mmHg
